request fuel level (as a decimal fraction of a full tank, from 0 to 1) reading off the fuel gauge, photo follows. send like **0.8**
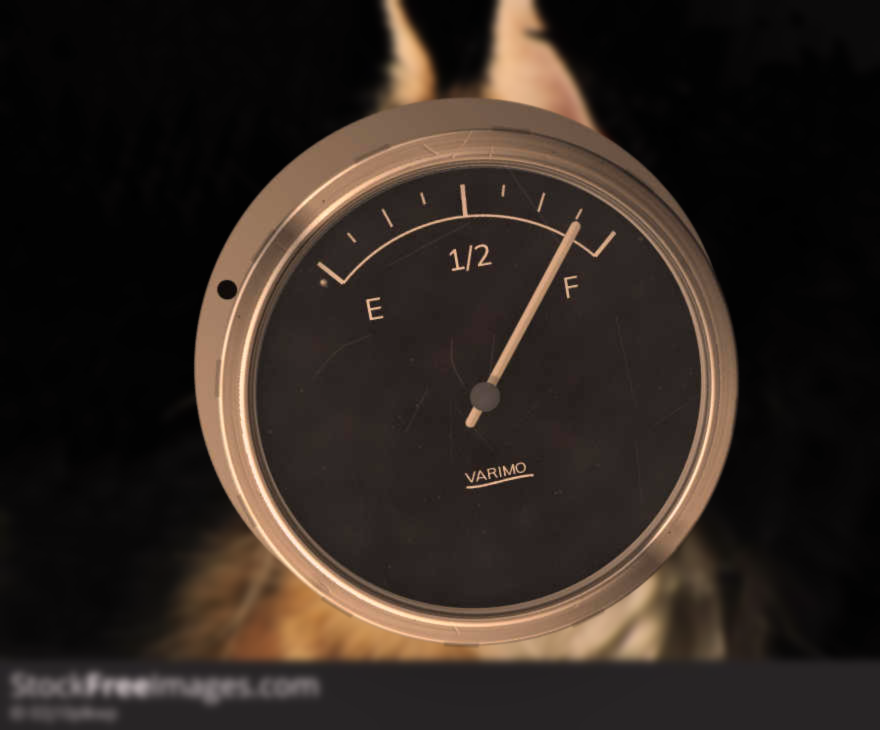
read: **0.875**
